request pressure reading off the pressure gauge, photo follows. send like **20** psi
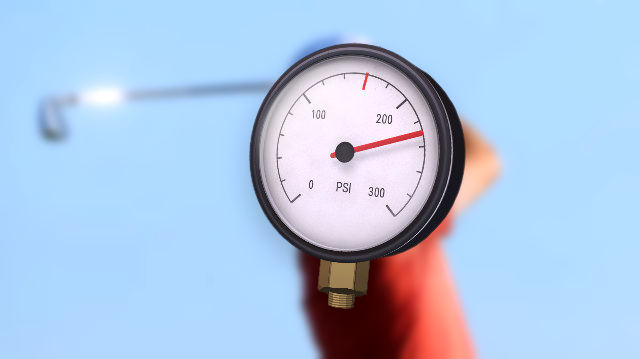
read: **230** psi
